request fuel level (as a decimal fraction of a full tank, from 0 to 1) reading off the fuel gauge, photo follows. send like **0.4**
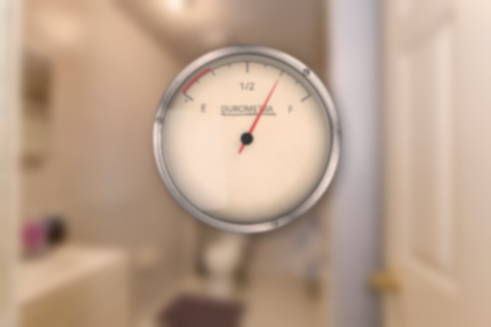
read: **0.75**
